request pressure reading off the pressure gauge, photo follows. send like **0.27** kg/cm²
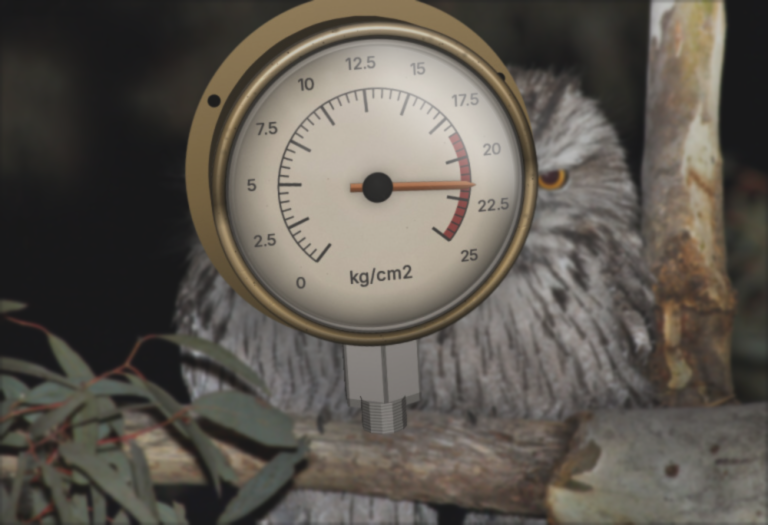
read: **21.5** kg/cm²
